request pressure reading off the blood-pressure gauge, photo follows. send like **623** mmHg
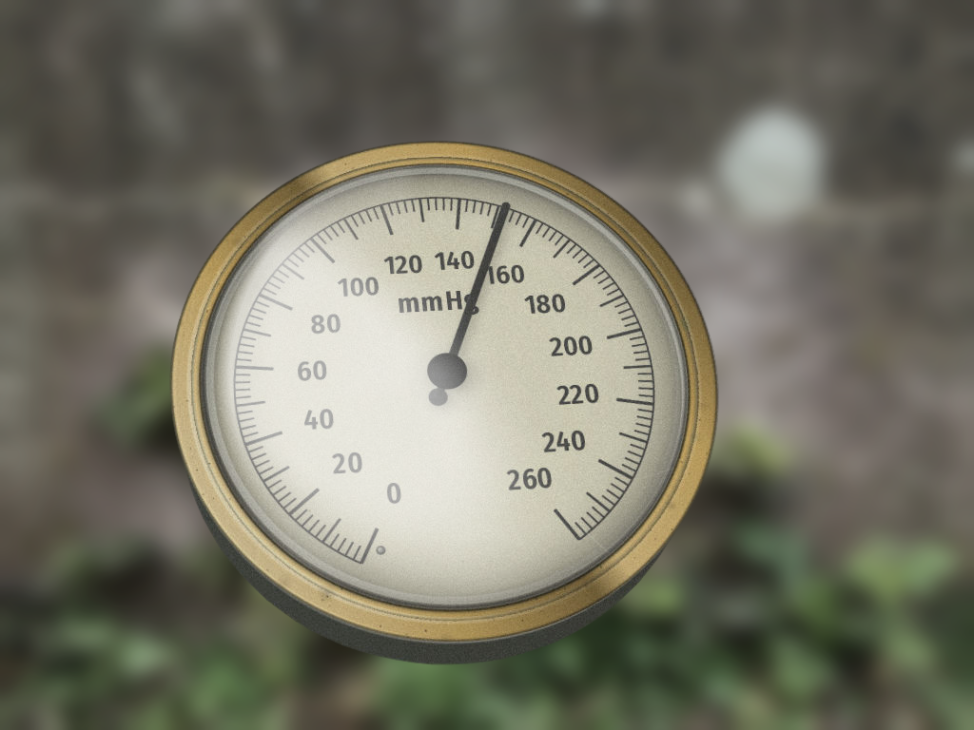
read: **152** mmHg
